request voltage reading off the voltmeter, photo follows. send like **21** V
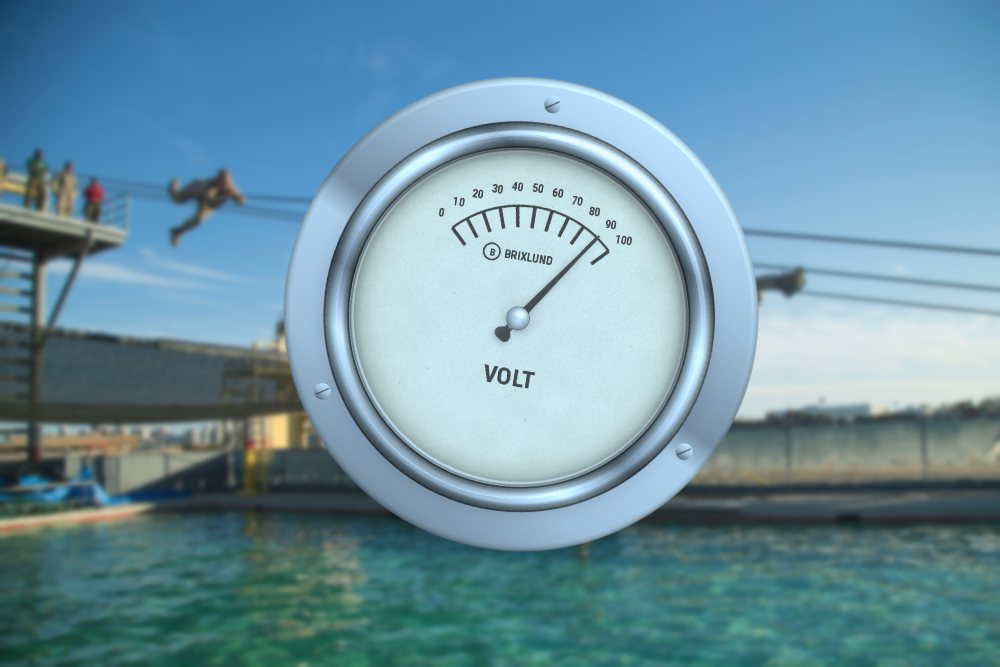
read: **90** V
